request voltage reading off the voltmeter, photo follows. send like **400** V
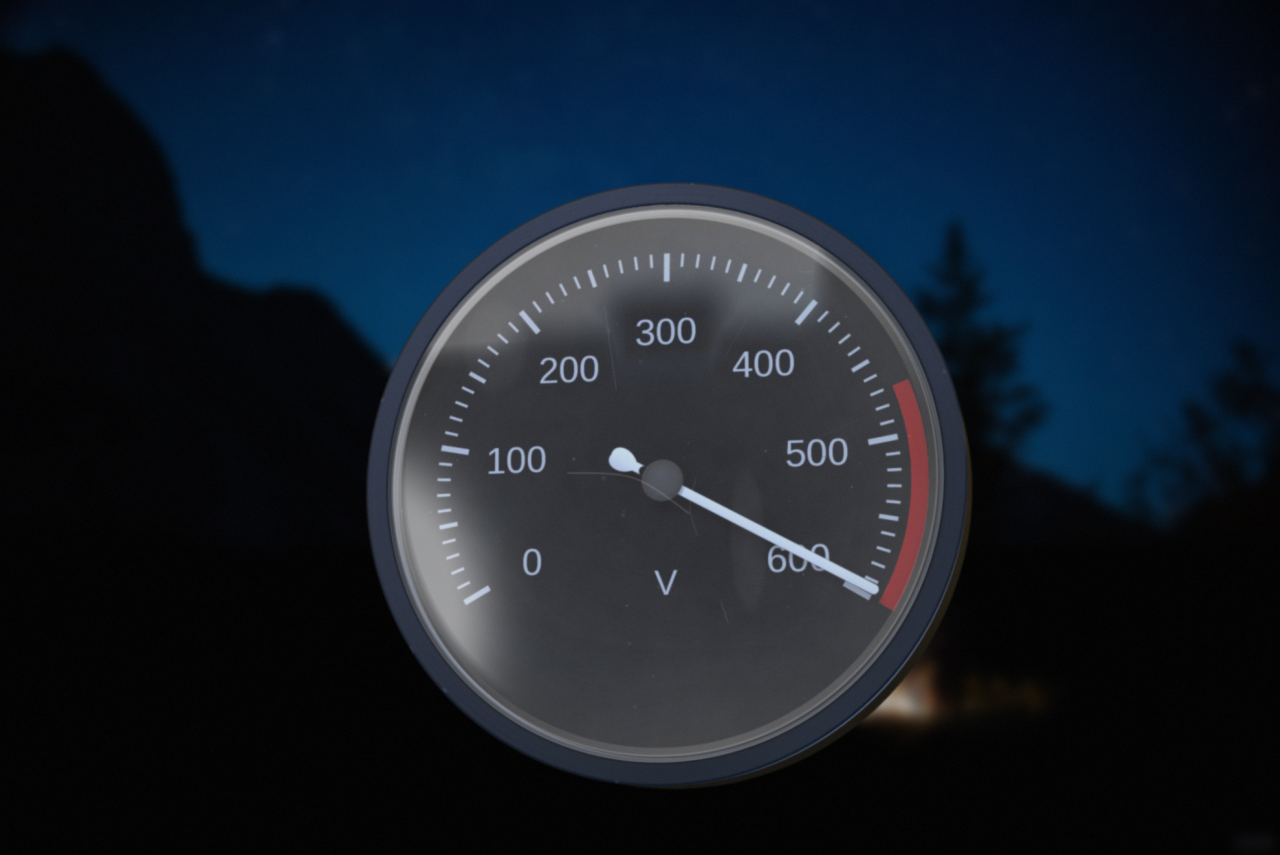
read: **595** V
